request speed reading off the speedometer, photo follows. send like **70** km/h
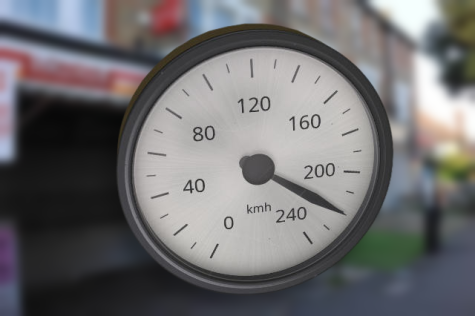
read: **220** km/h
